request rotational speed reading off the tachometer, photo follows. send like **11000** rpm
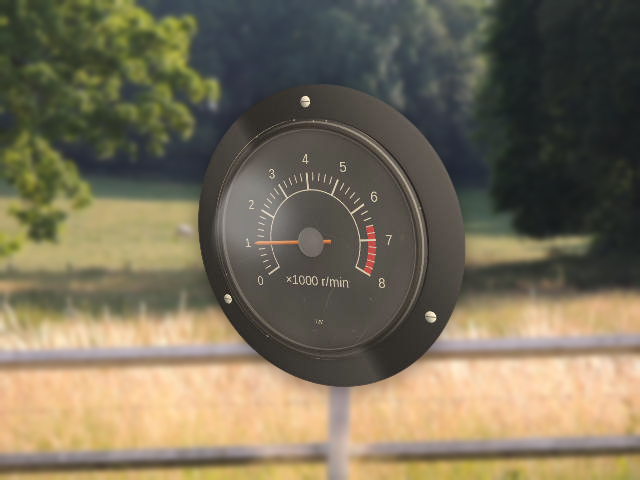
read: **1000** rpm
